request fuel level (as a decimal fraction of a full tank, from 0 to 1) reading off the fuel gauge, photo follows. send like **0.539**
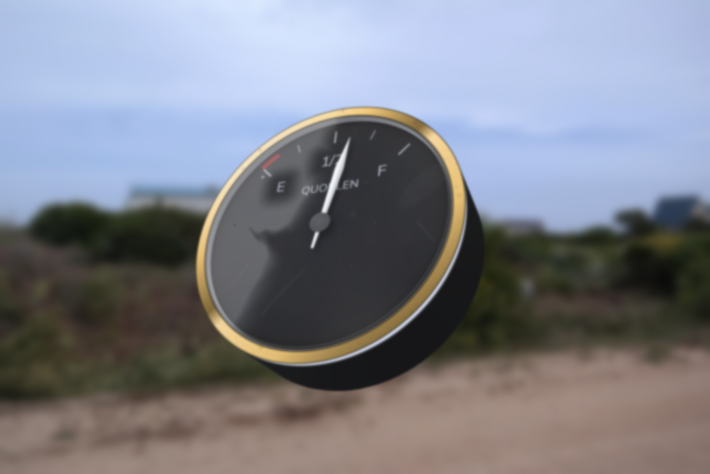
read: **0.625**
